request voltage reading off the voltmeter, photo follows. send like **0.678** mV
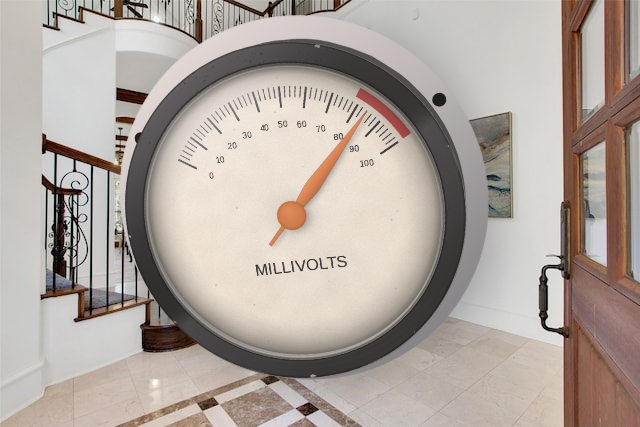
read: **84** mV
